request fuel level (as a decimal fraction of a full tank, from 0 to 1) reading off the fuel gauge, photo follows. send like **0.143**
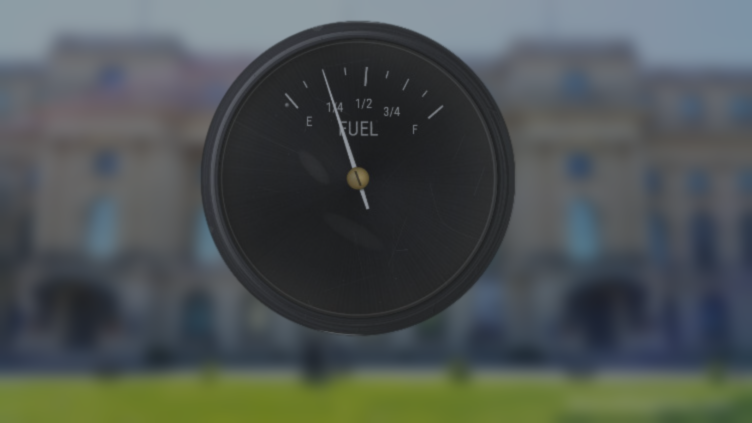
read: **0.25**
